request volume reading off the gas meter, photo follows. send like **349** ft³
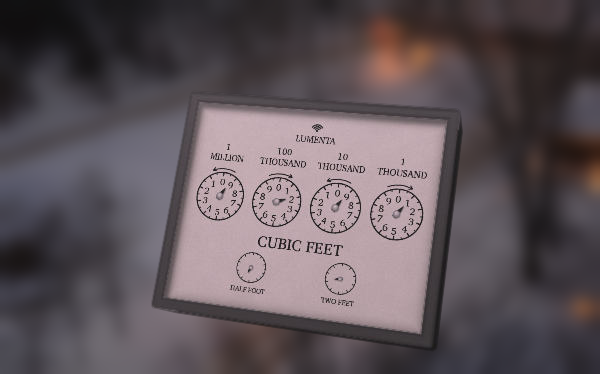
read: **919100** ft³
